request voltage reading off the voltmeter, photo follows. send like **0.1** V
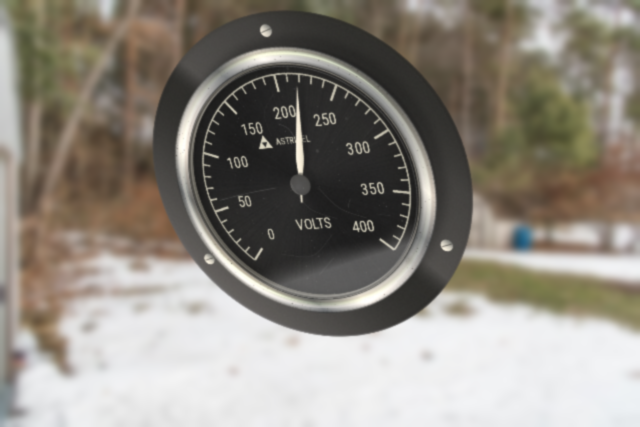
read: **220** V
